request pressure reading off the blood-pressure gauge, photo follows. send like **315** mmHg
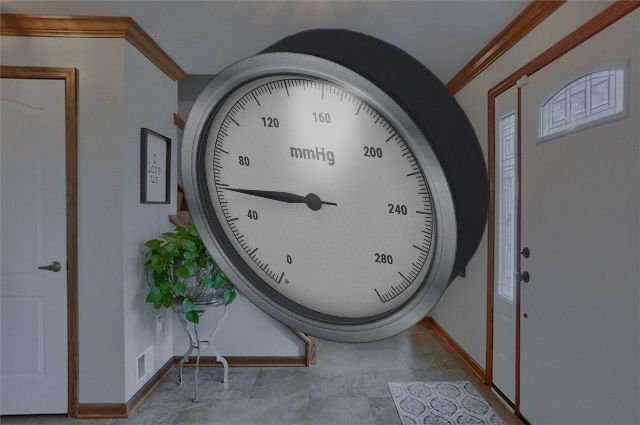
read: **60** mmHg
